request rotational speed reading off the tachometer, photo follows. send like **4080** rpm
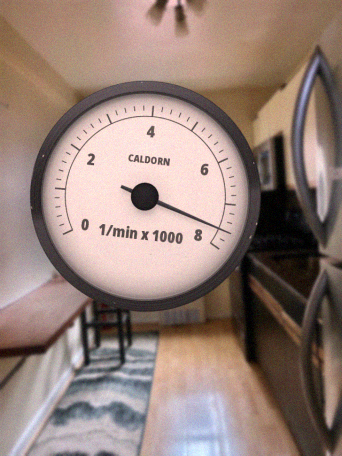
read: **7600** rpm
